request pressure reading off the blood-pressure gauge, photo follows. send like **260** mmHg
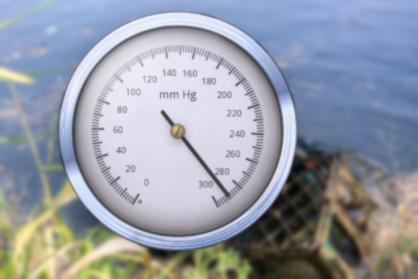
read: **290** mmHg
